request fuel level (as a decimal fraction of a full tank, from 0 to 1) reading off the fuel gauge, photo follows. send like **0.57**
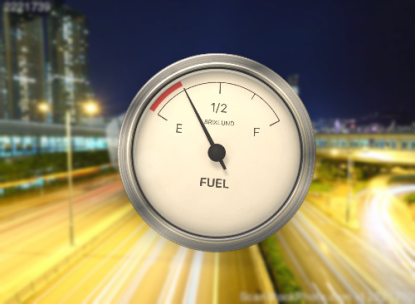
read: **0.25**
